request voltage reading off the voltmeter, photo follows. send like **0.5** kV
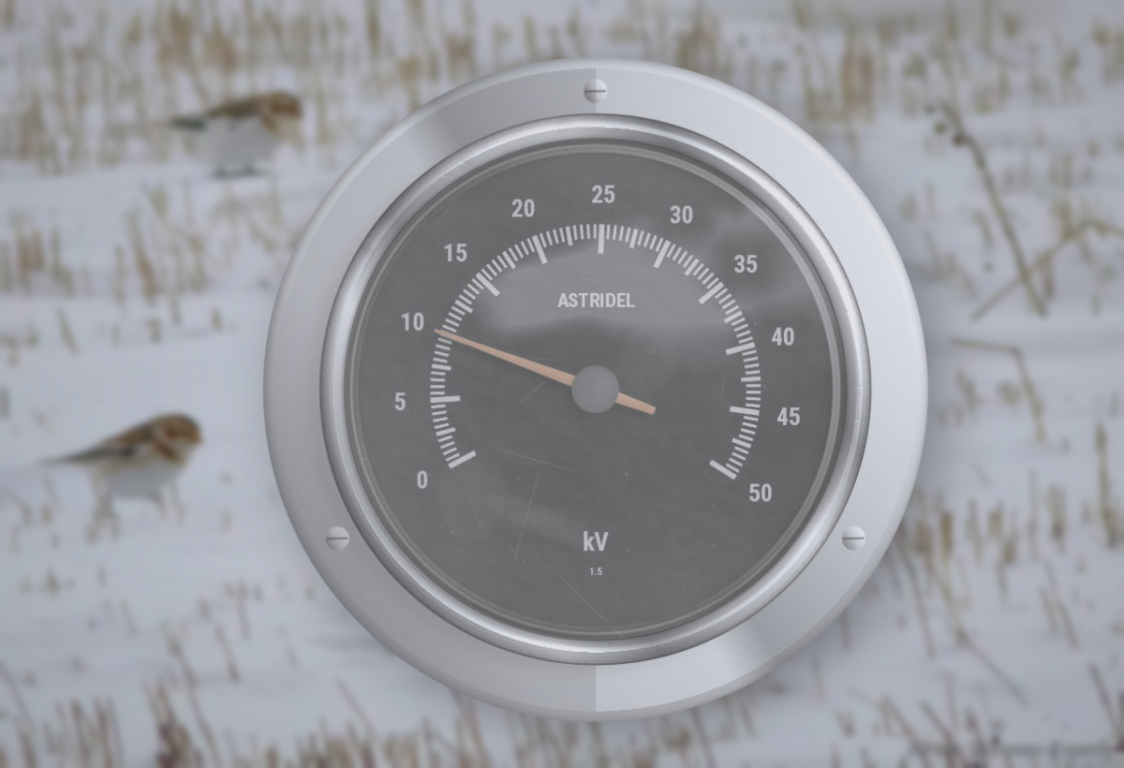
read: **10** kV
